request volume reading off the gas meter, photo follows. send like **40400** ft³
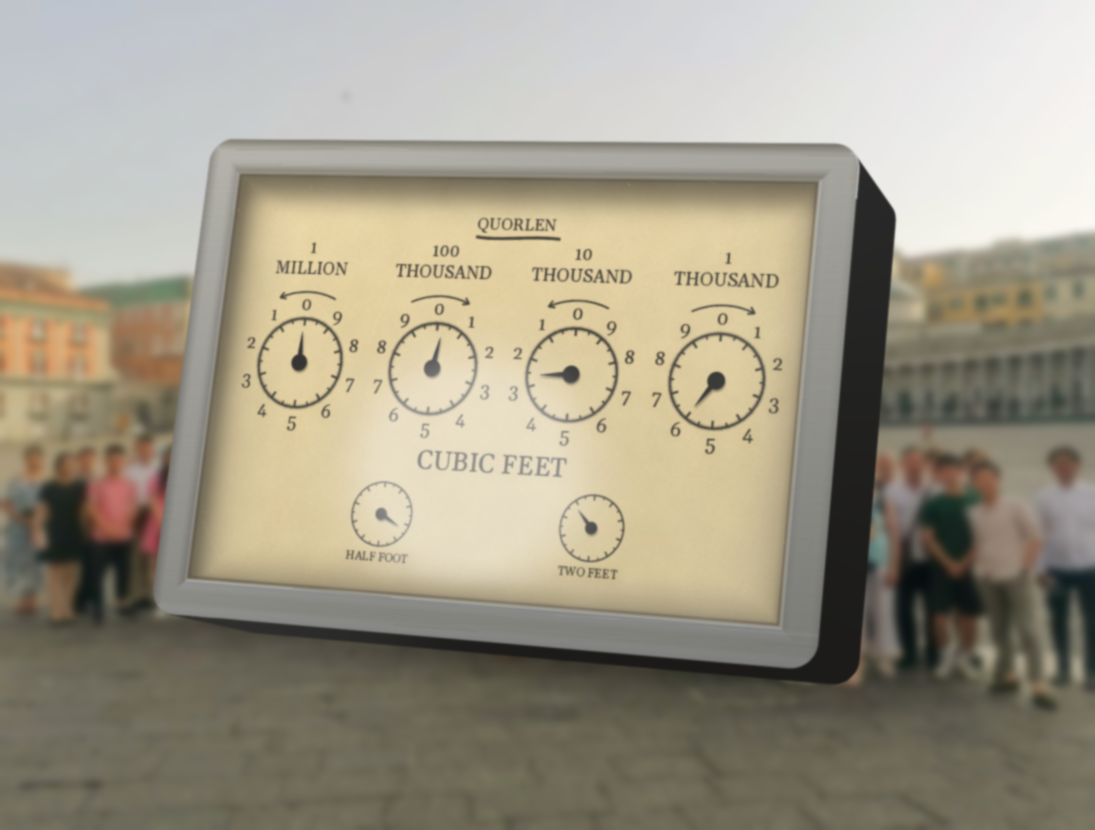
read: **2600** ft³
